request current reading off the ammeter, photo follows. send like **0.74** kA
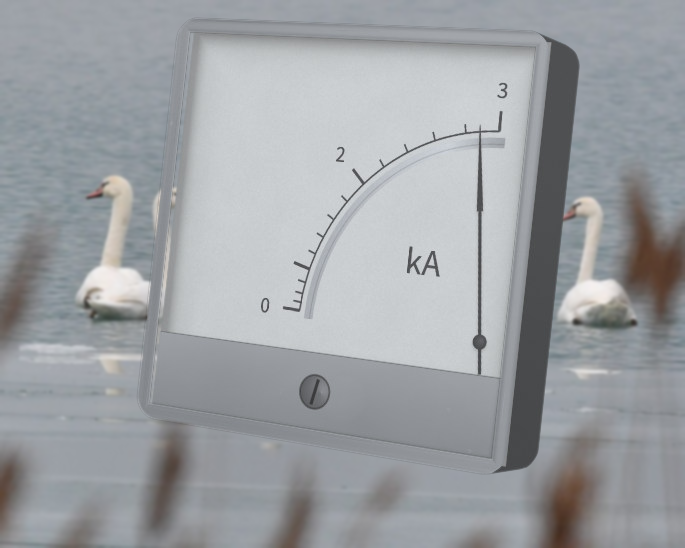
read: **2.9** kA
